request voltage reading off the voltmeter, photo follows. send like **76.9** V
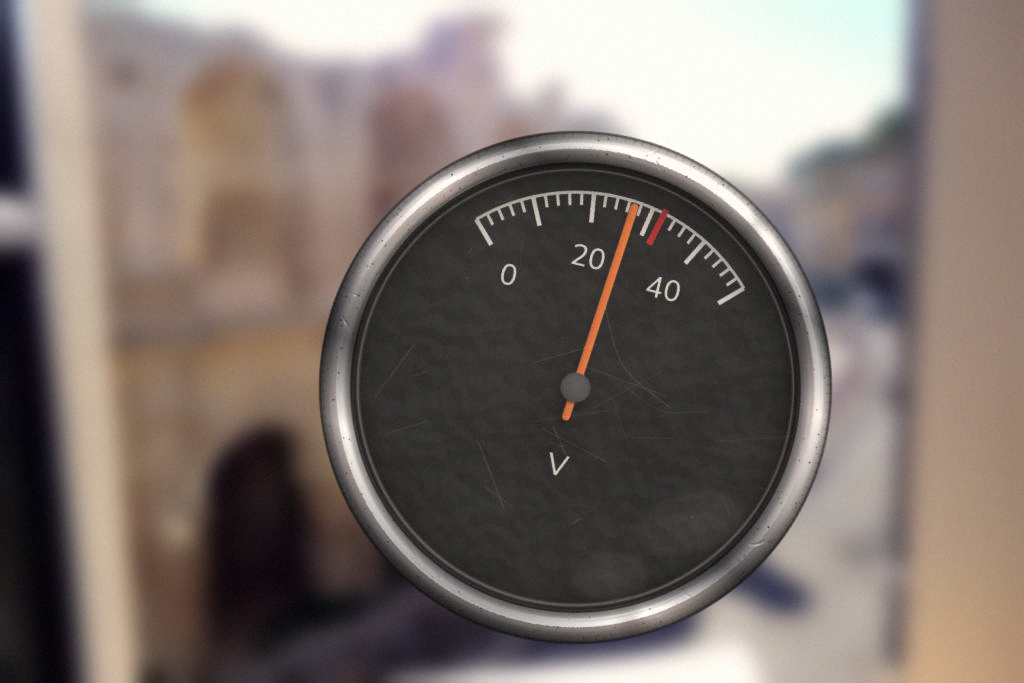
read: **27** V
